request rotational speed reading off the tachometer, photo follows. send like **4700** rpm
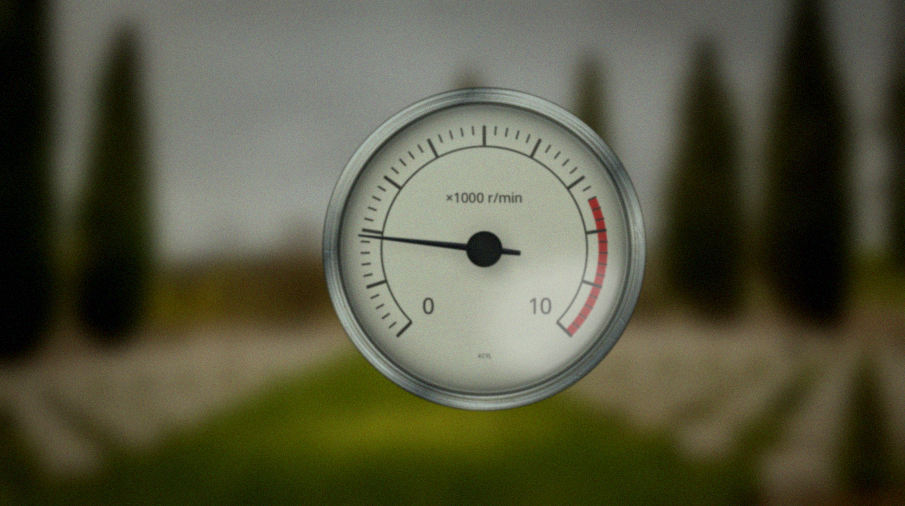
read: **1900** rpm
